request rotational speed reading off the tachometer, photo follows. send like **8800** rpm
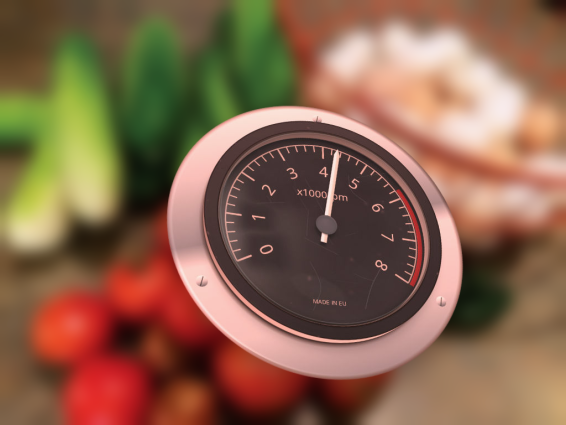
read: **4300** rpm
